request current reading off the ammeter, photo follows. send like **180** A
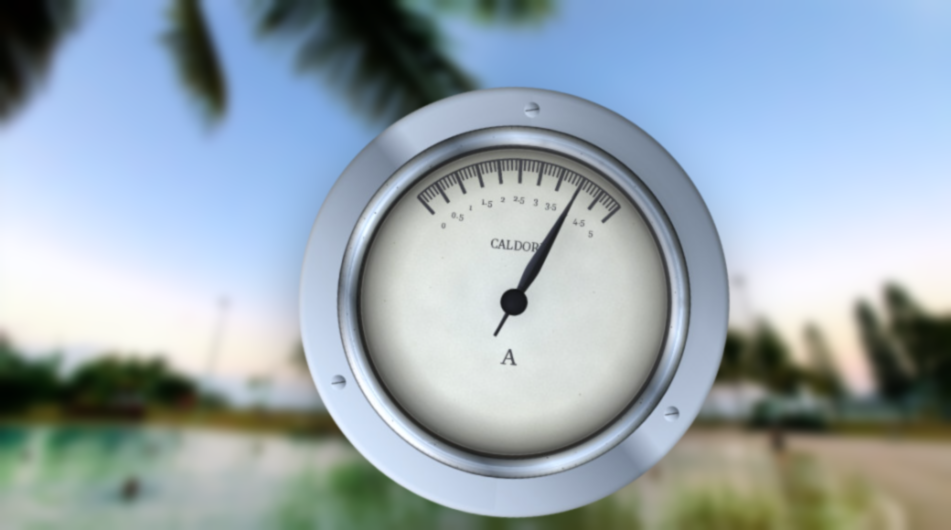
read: **4** A
